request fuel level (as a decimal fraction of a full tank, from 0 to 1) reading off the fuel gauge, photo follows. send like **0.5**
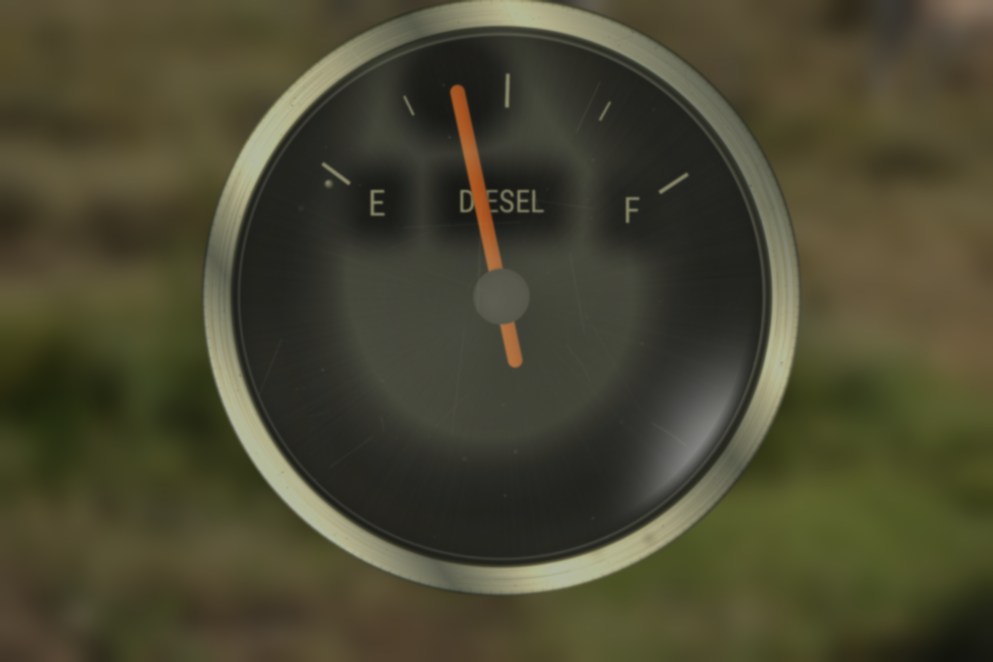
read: **0.375**
